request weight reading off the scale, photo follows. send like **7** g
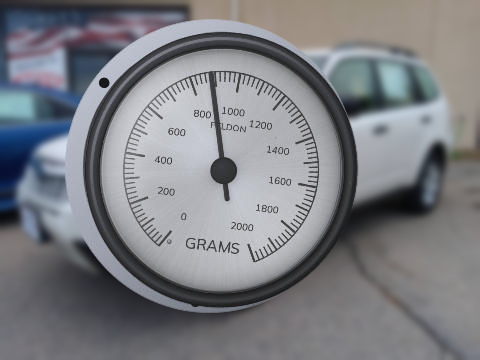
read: **880** g
